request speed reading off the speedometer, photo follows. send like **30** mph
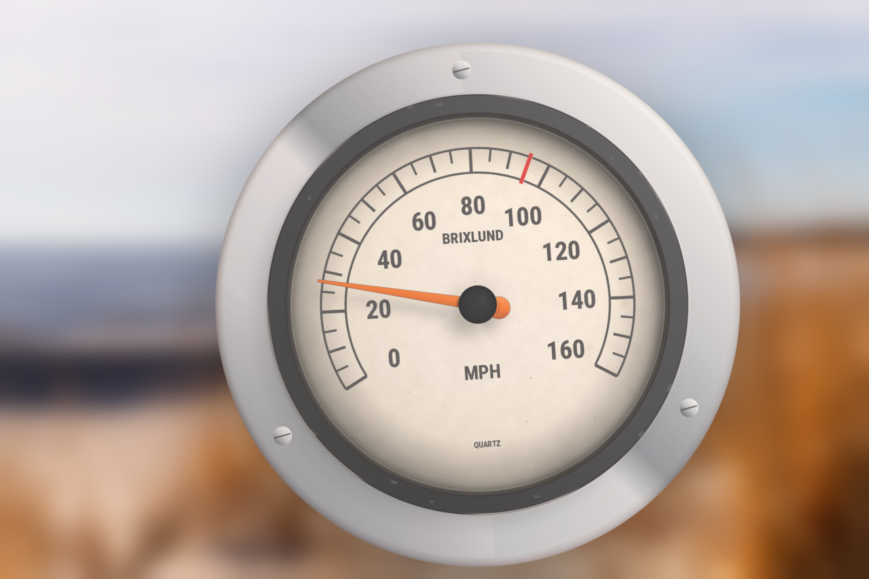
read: **27.5** mph
